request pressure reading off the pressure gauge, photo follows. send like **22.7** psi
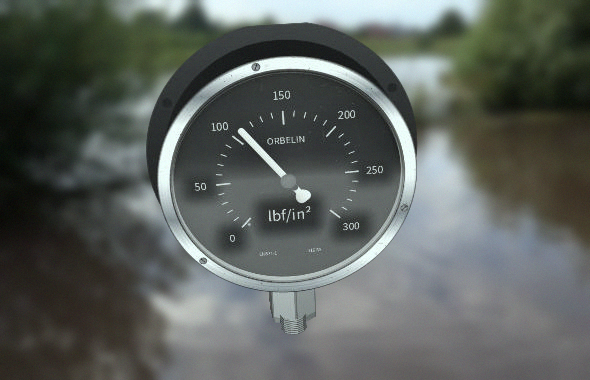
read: **110** psi
